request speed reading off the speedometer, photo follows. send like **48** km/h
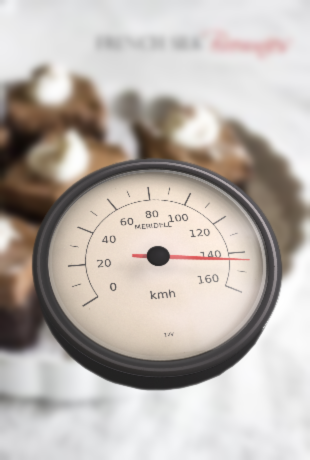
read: **145** km/h
